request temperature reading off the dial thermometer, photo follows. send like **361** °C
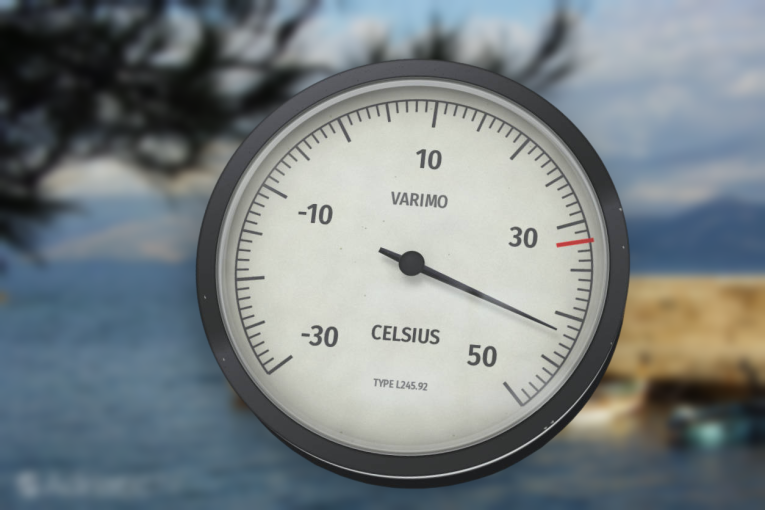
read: **42** °C
